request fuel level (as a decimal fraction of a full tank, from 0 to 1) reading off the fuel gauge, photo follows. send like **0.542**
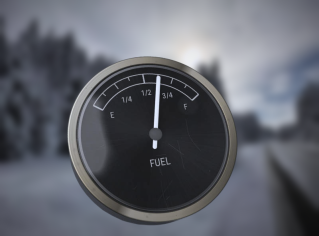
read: **0.625**
